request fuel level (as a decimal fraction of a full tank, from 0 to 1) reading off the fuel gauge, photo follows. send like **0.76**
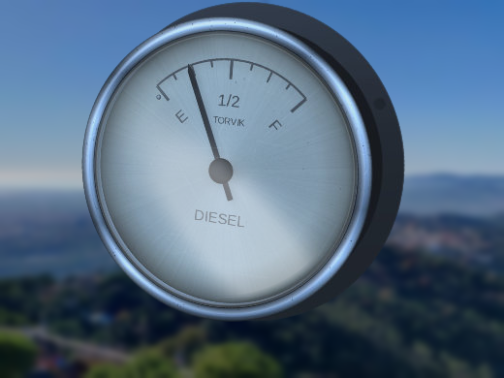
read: **0.25**
